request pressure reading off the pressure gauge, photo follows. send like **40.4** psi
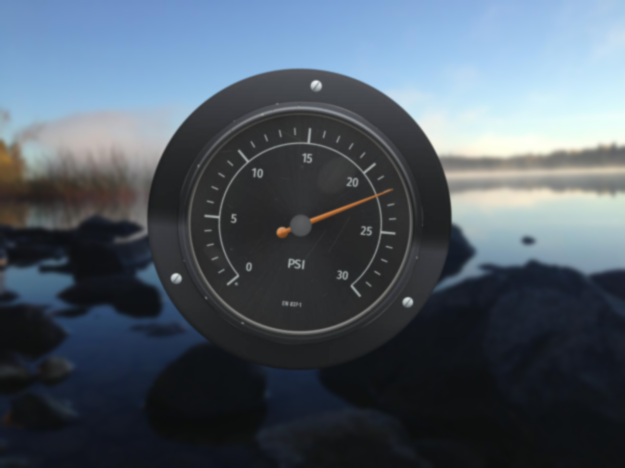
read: **22** psi
